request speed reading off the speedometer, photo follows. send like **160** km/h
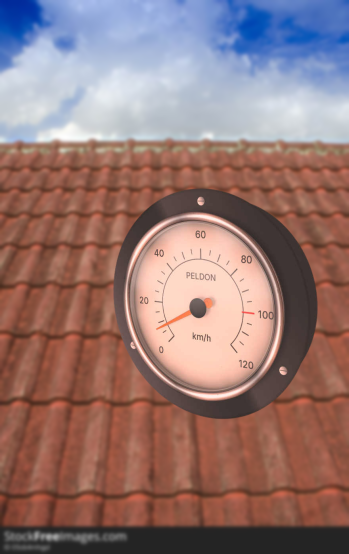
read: **7.5** km/h
